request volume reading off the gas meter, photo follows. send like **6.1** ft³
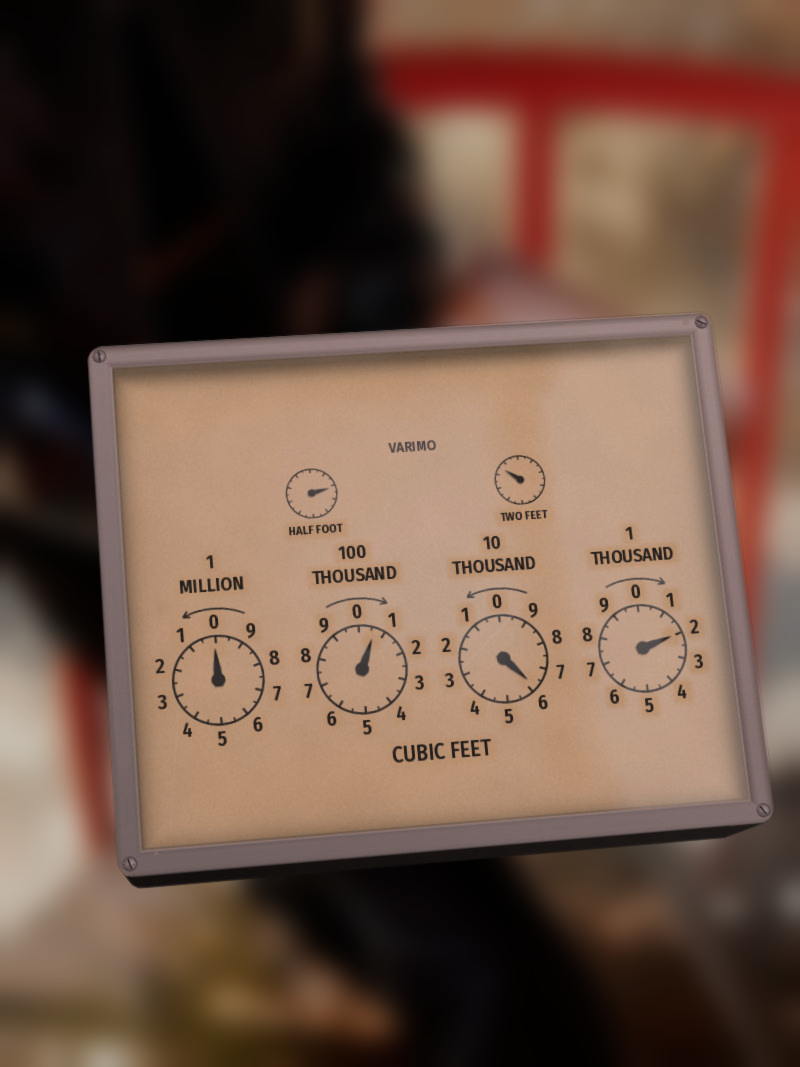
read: **6200** ft³
